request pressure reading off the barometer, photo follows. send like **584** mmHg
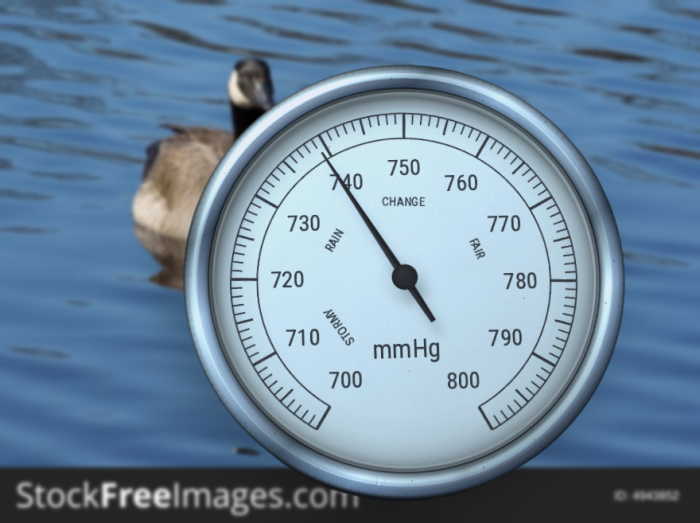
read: **739** mmHg
